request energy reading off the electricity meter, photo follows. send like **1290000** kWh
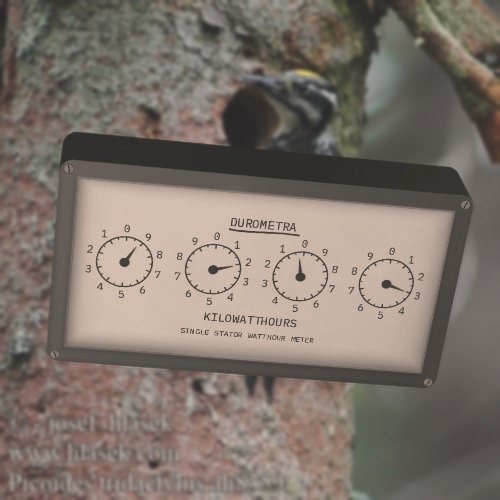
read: **9203** kWh
